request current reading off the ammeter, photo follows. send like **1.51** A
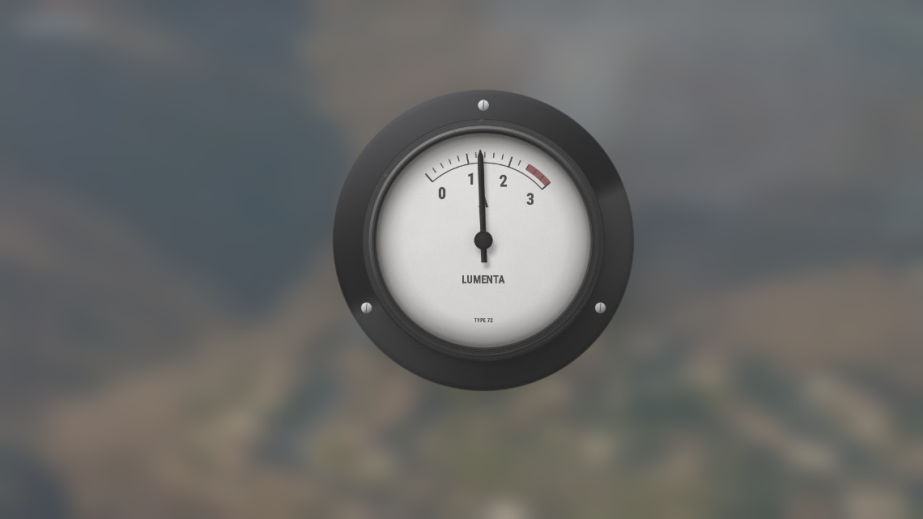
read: **1.3** A
